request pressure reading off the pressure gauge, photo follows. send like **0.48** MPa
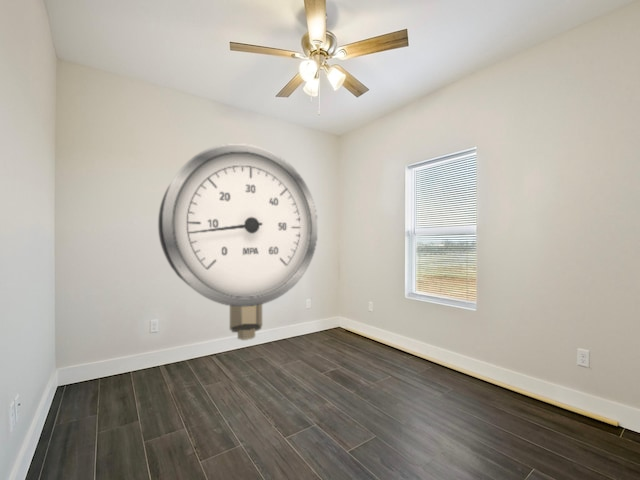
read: **8** MPa
